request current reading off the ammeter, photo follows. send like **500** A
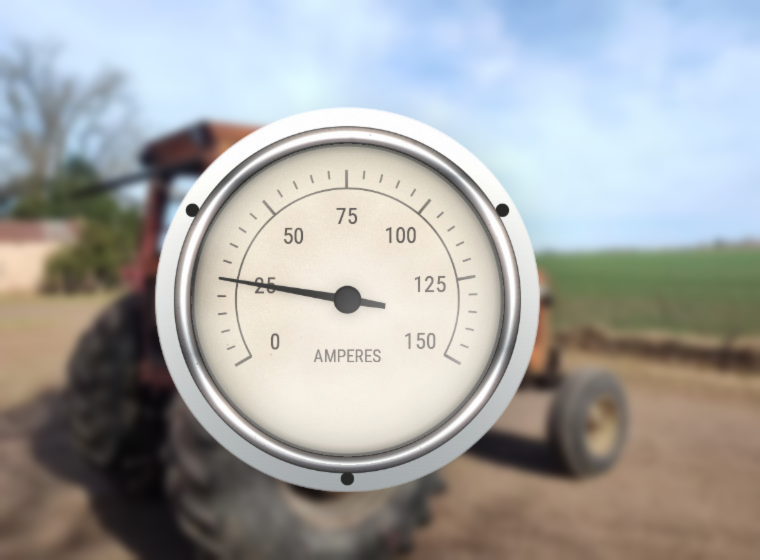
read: **25** A
